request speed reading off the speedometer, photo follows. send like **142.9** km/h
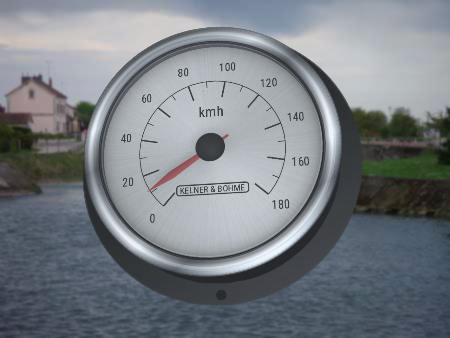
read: **10** km/h
